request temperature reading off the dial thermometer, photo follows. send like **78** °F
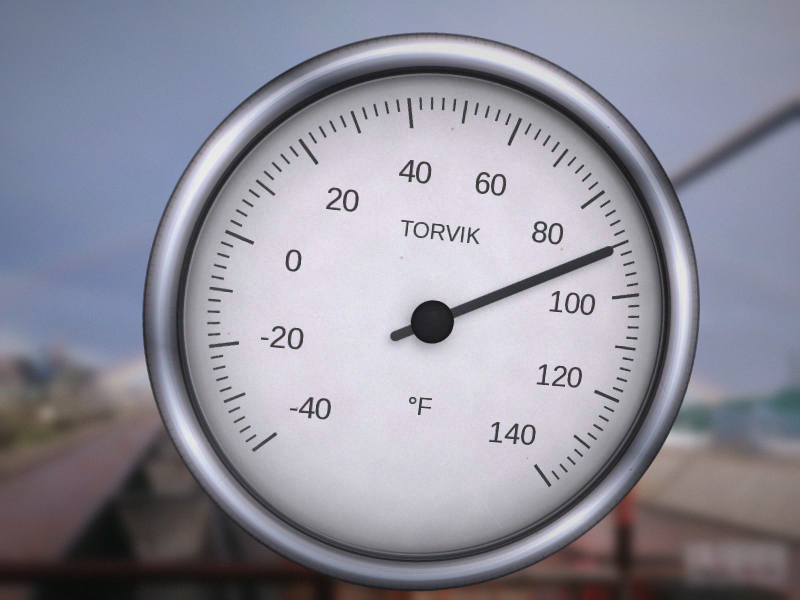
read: **90** °F
